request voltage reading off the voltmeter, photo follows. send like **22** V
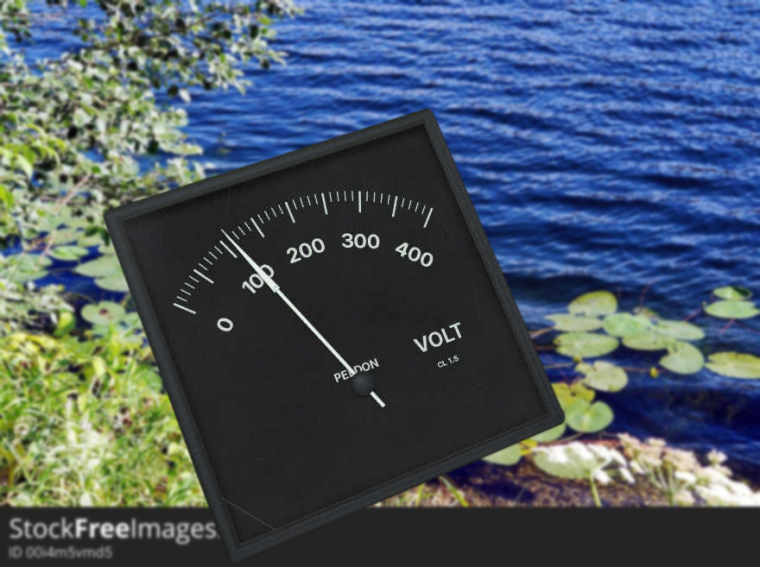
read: **110** V
